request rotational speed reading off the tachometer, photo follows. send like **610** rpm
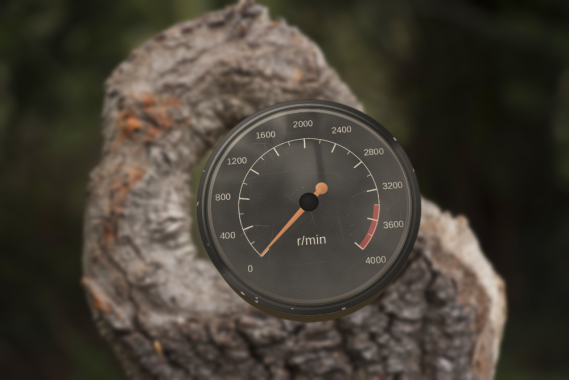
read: **0** rpm
